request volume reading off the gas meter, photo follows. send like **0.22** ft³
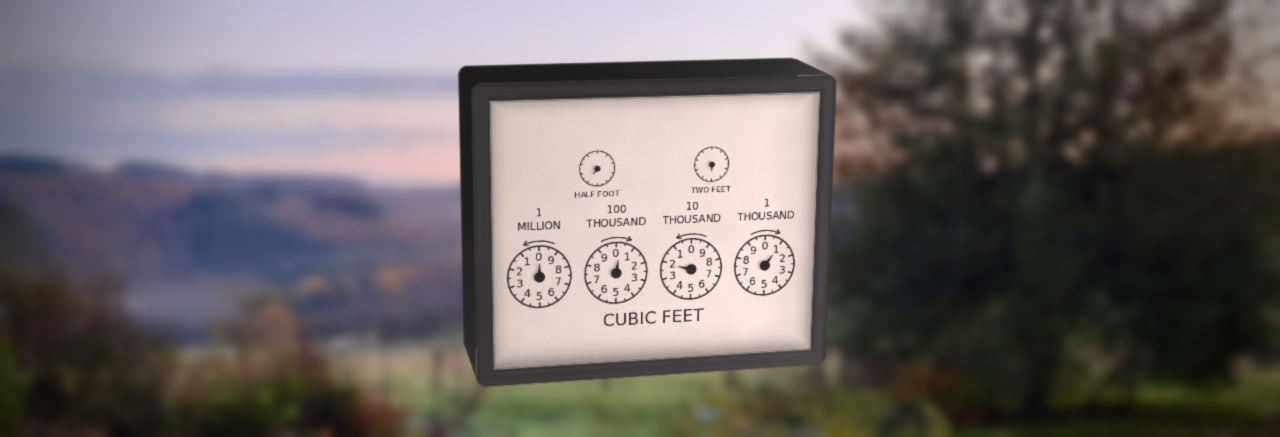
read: **2100** ft³
